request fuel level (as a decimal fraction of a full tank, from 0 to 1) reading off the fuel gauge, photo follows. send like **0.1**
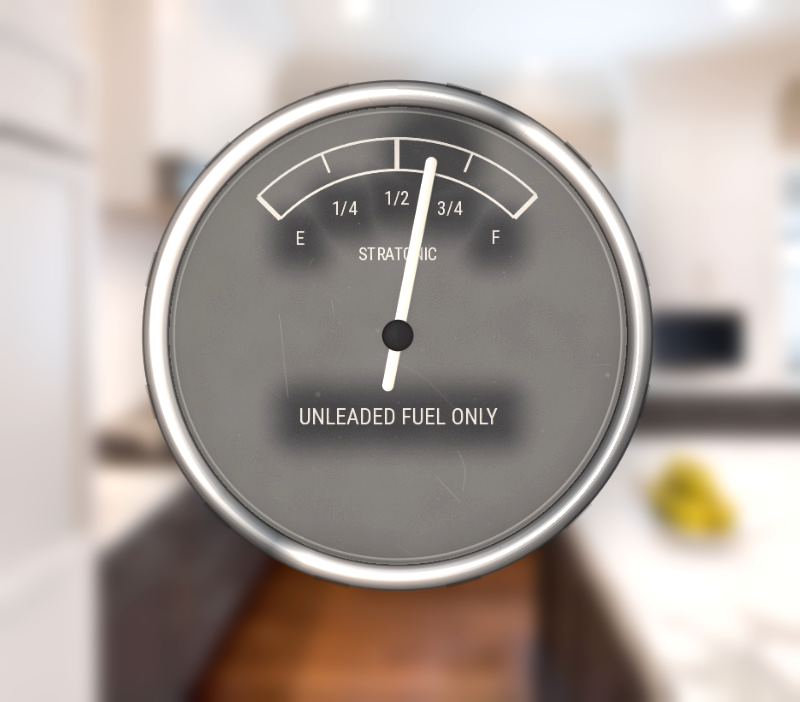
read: **0.625**
